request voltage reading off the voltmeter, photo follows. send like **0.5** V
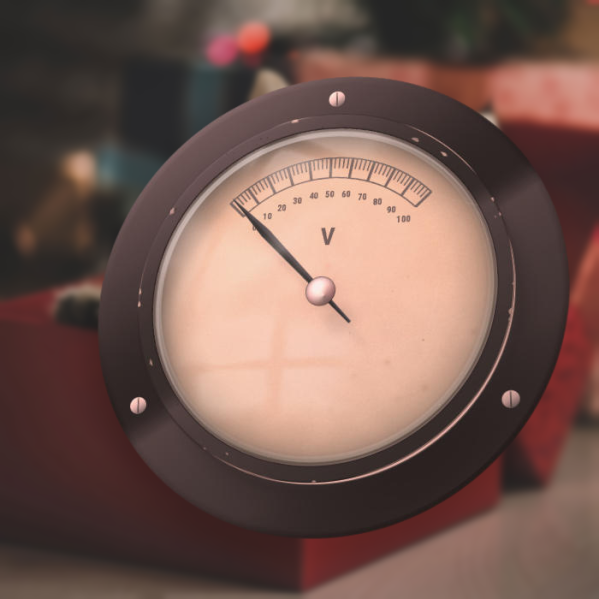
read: **2** V
